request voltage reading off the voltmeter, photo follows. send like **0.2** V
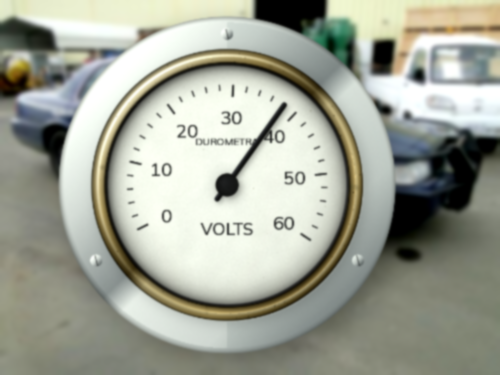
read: **38** V
